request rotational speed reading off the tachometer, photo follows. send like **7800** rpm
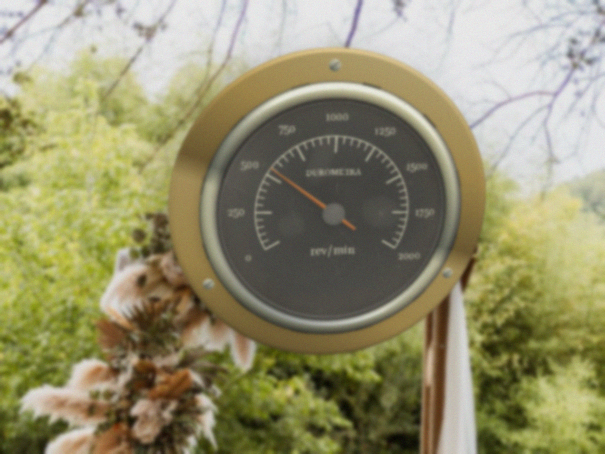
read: **550** rpm
